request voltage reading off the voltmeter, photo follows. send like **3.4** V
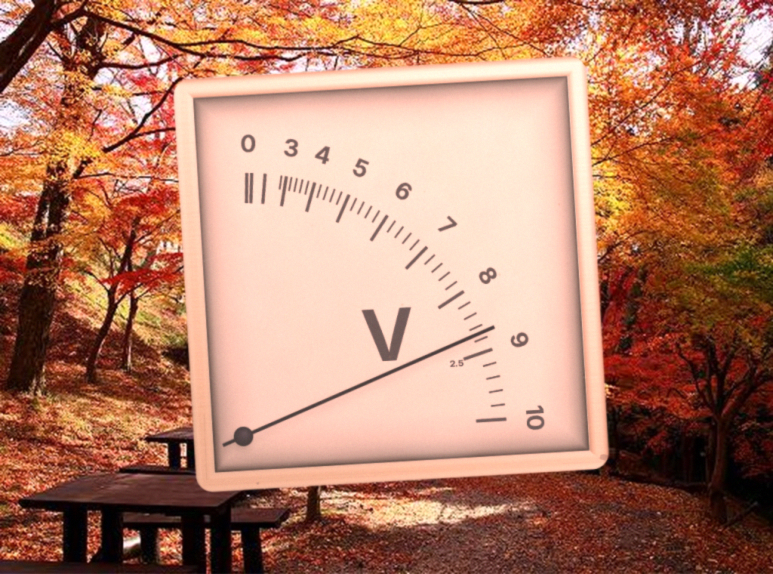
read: **8.7** V
